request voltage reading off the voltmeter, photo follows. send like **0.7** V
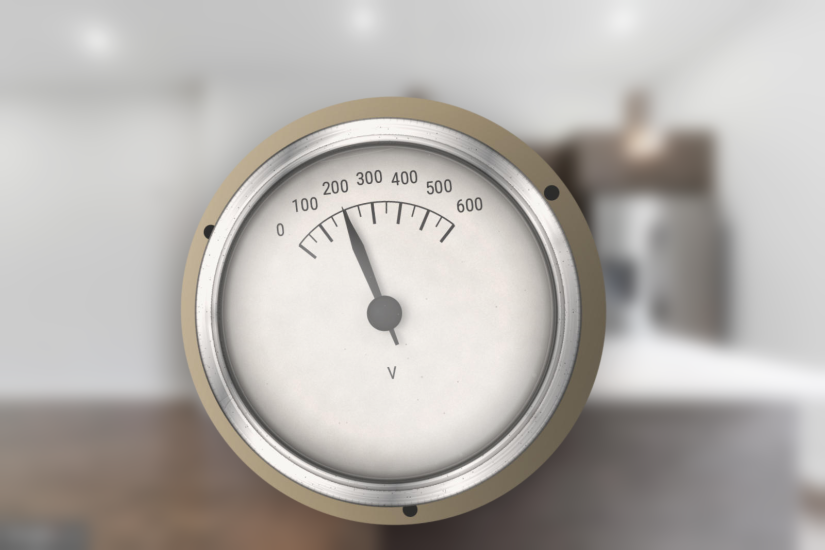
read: **200** V
